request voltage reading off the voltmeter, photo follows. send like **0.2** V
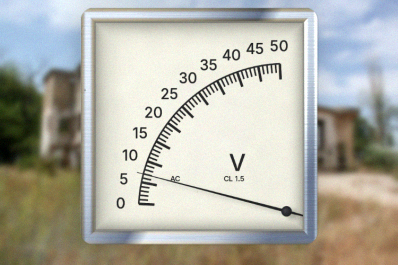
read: **7** V
